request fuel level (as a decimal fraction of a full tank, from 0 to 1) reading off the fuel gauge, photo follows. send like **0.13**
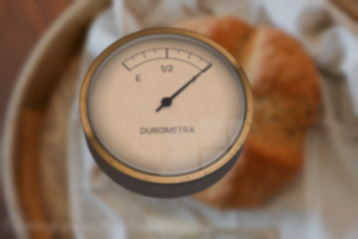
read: **1**
